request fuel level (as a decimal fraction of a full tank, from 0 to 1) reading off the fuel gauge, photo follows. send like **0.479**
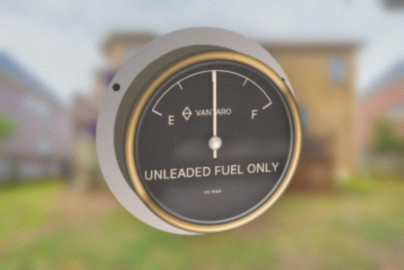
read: **0.5**
